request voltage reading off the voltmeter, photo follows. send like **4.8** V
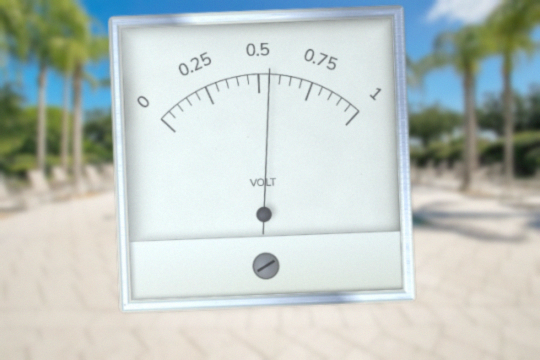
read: **0.55** V
